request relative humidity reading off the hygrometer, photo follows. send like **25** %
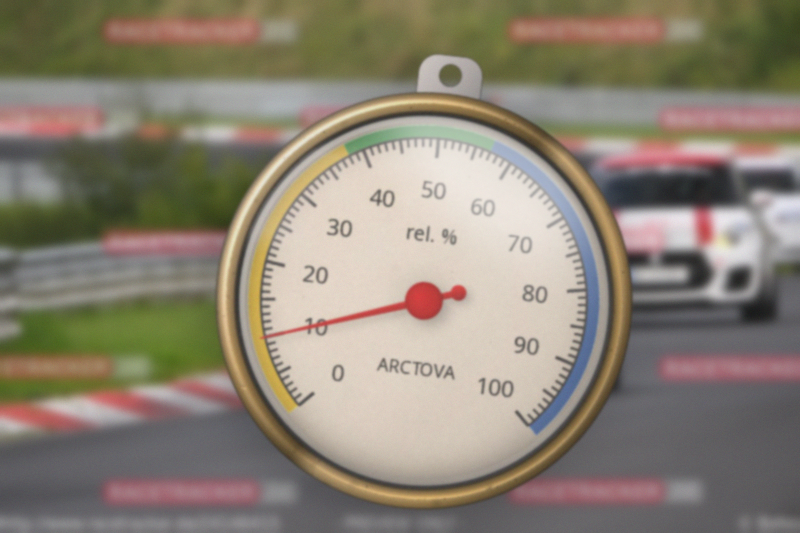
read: **10** %
